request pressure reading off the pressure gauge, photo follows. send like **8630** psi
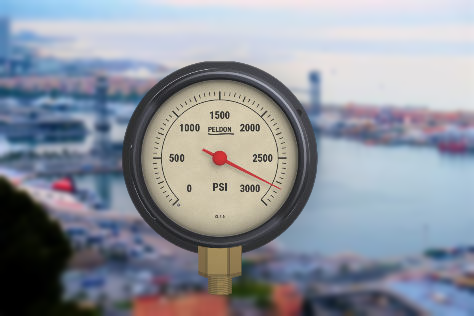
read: **2800** psi
